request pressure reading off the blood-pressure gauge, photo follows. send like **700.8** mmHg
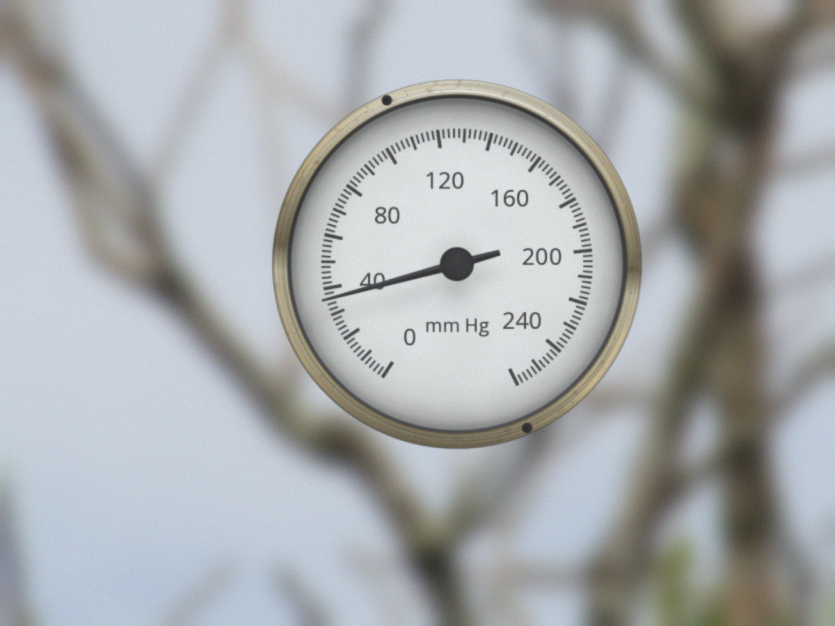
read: **36** mmHg
